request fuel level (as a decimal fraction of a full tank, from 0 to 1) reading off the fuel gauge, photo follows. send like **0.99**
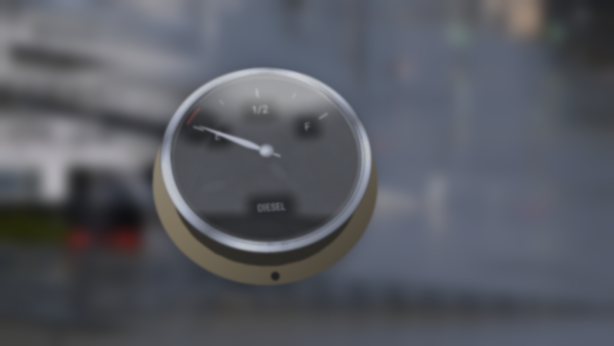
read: **0**
